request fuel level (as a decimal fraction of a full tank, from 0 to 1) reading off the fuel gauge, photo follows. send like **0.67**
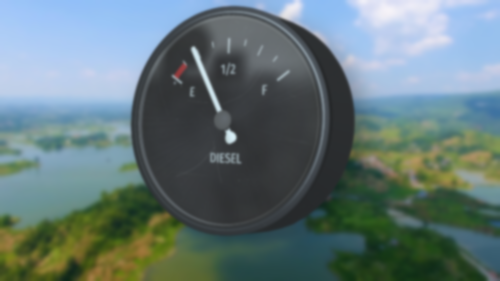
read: **0.25**
